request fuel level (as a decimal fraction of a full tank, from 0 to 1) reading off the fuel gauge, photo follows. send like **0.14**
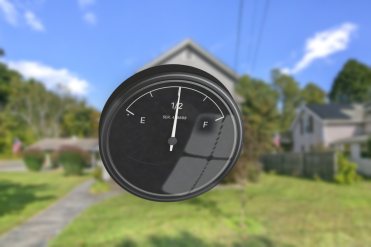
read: **0.5**
